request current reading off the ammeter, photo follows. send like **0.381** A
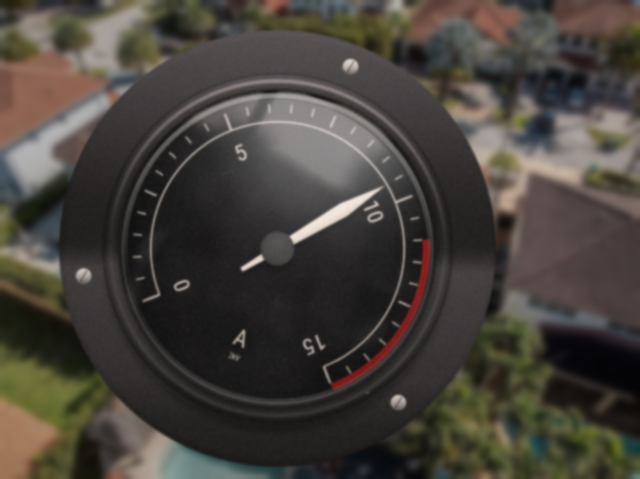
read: **9.5** A
